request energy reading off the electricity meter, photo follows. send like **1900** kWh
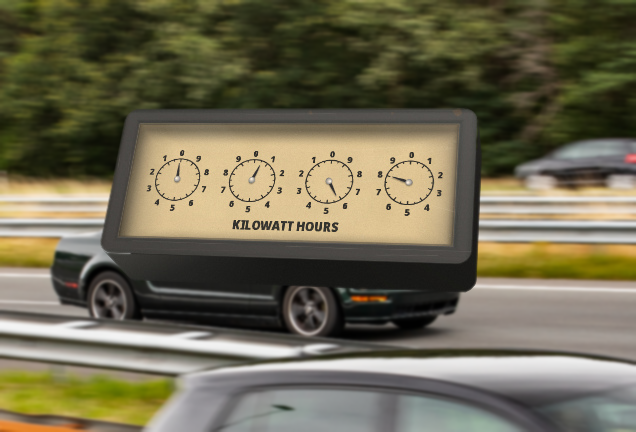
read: **58** kWh
